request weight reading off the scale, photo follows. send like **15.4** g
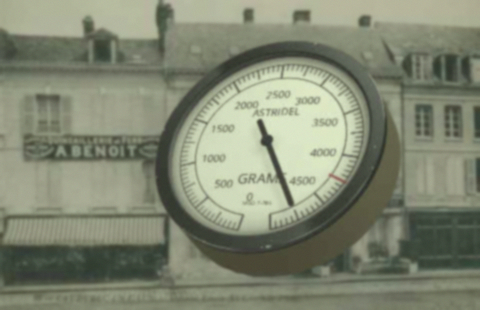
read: **4750** g
